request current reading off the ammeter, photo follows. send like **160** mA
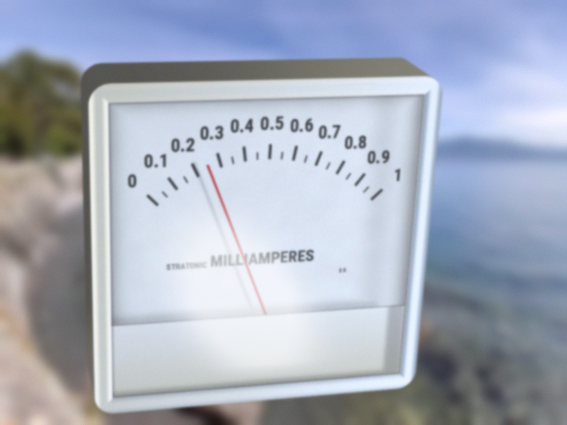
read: **0.25** mA
